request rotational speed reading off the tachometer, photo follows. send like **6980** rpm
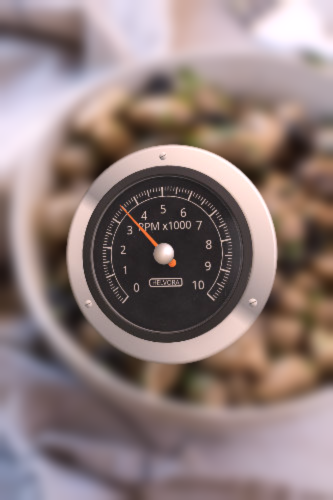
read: **3500** rpm
